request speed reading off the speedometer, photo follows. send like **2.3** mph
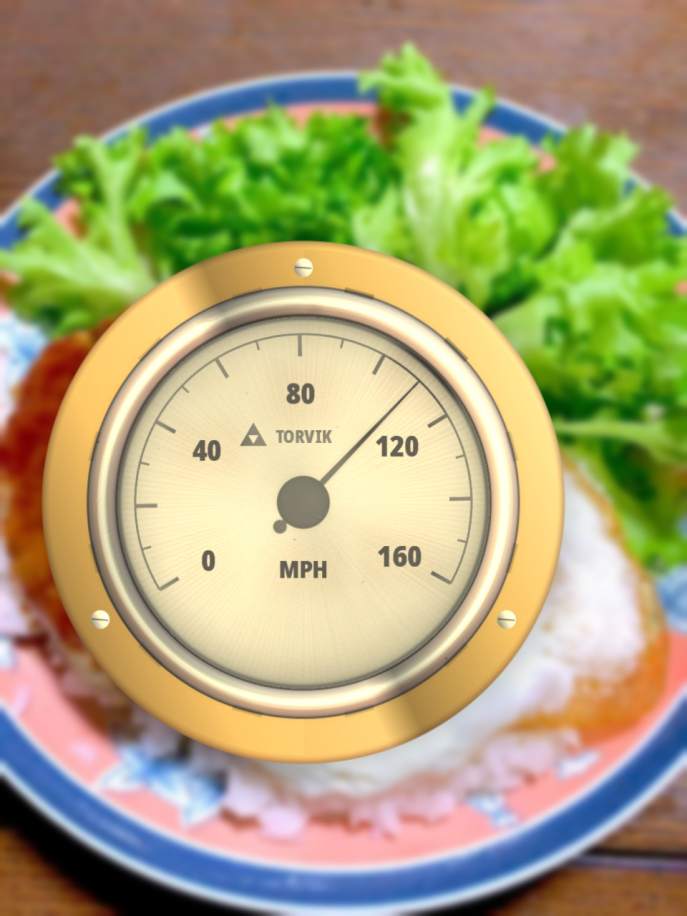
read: **110** mph
